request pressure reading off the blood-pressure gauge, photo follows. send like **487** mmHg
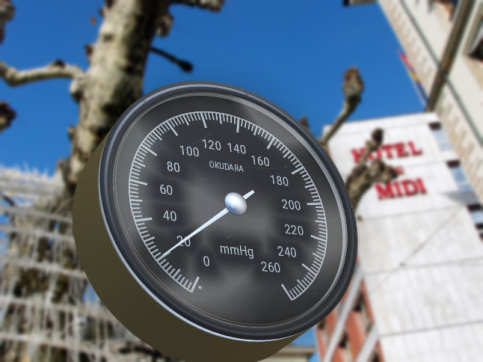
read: **20** mmHg
